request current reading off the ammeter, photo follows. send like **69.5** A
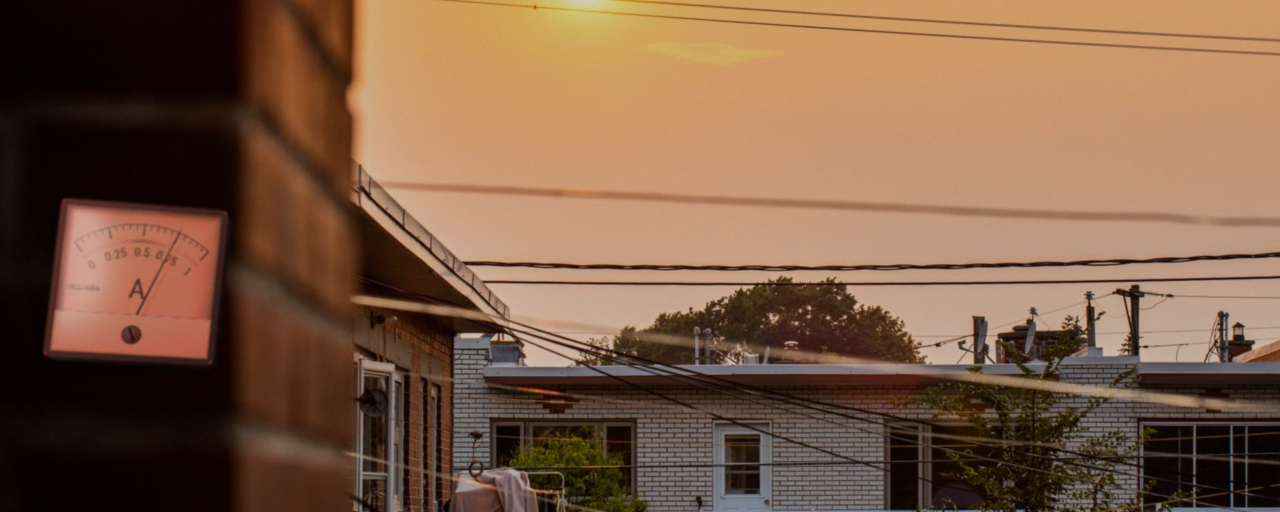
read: **0.75** A
